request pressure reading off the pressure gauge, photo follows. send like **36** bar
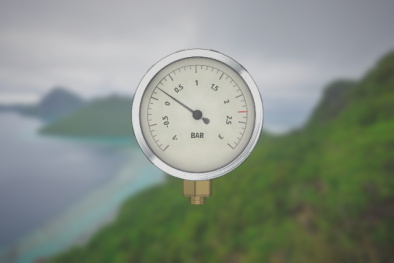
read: **0.2** bar
